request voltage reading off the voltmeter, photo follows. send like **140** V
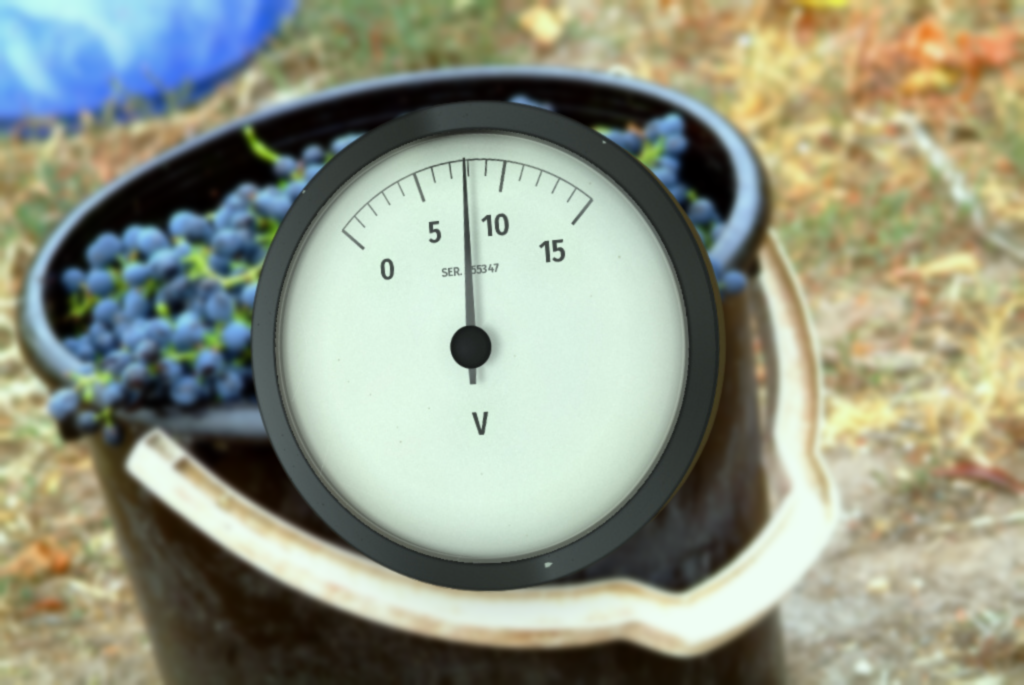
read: **8** V
